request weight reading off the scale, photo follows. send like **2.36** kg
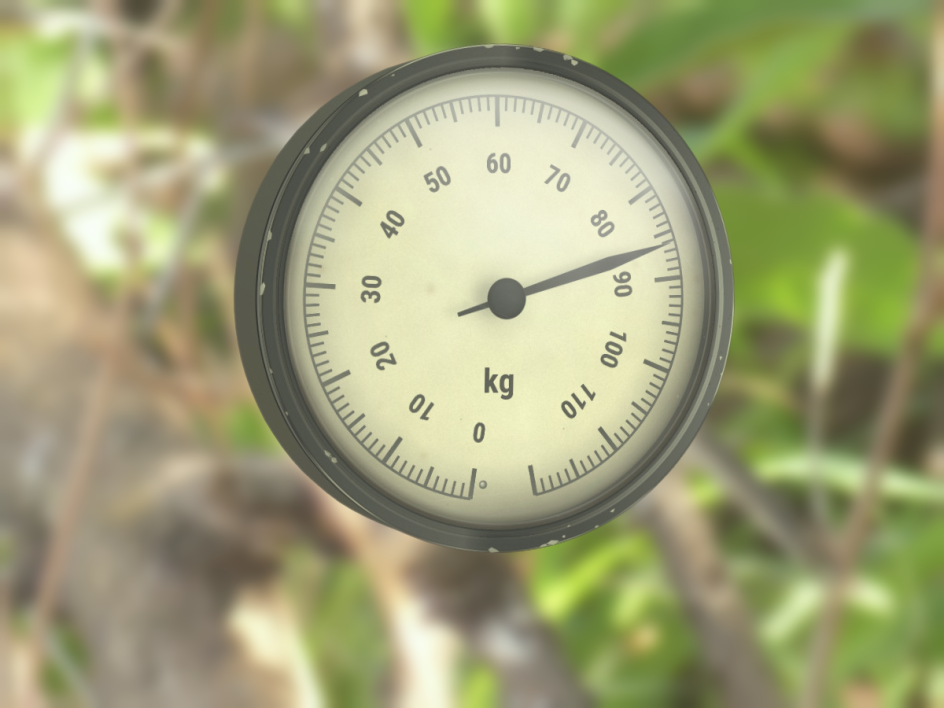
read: **86** kg
